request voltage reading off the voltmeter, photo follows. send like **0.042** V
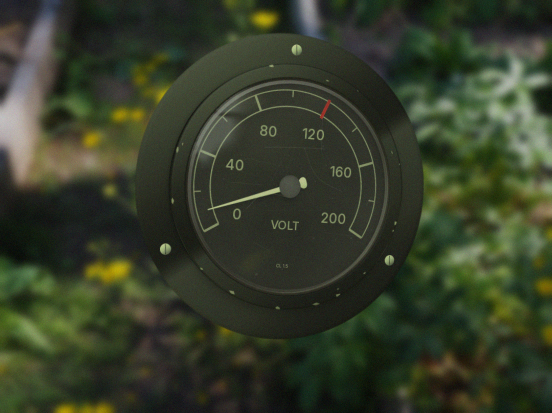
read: **10** V
